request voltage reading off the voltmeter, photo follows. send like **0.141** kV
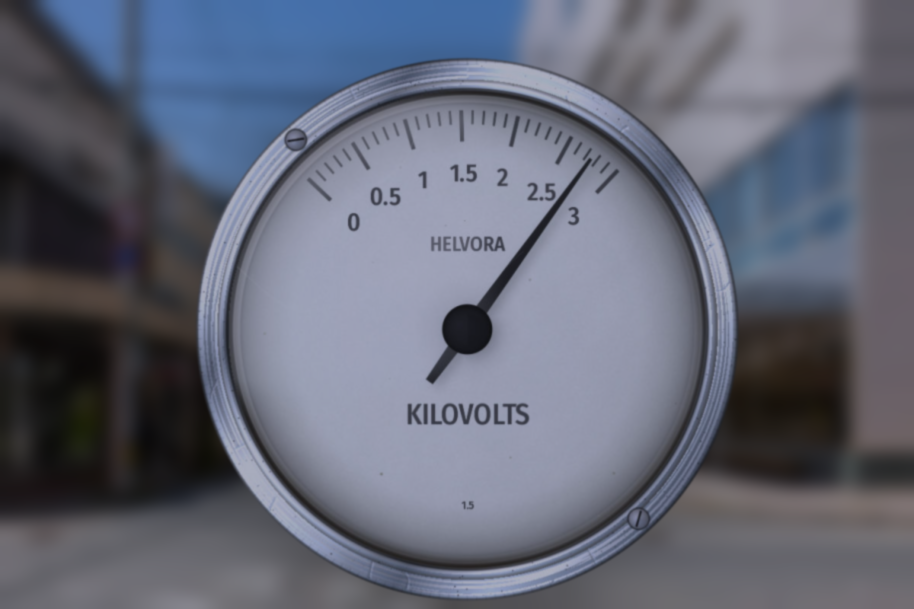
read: **2.75** kV
